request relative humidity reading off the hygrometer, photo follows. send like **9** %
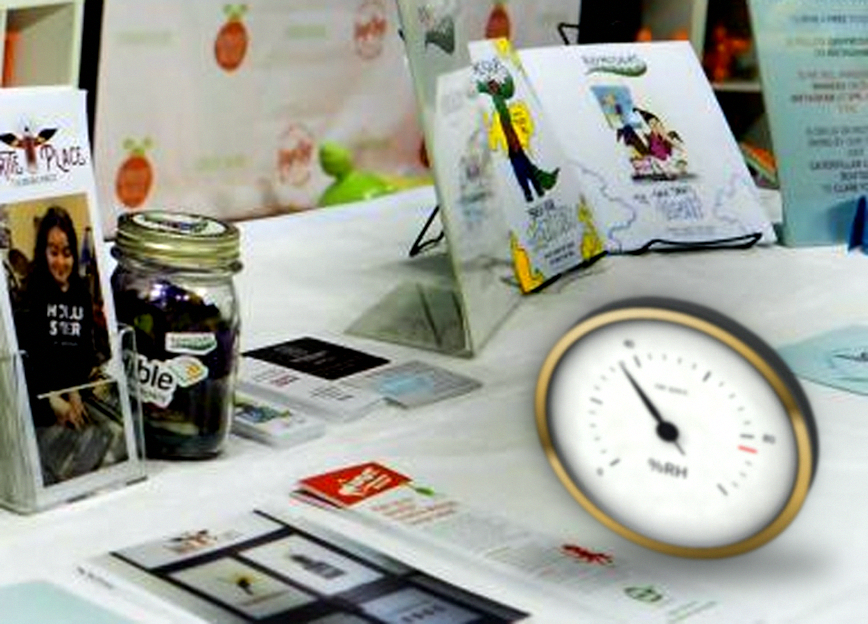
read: **36** %
